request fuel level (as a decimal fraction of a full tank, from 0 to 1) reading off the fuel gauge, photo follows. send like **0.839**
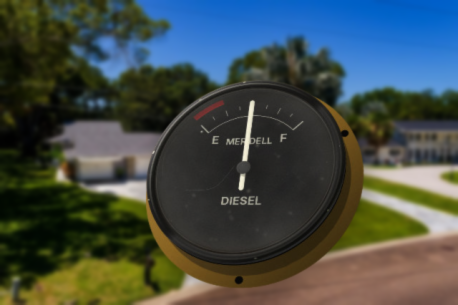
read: **0.5**
